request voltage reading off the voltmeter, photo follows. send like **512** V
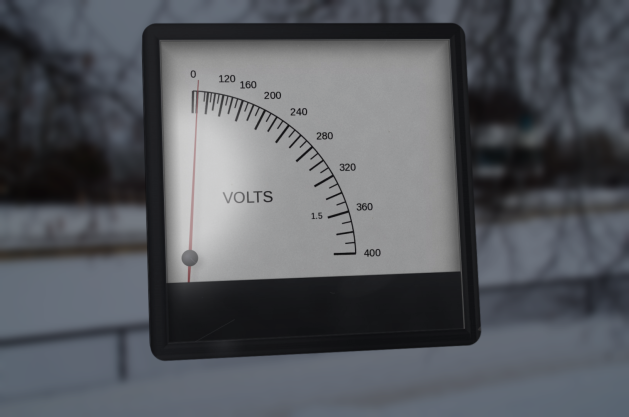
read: **40** V
